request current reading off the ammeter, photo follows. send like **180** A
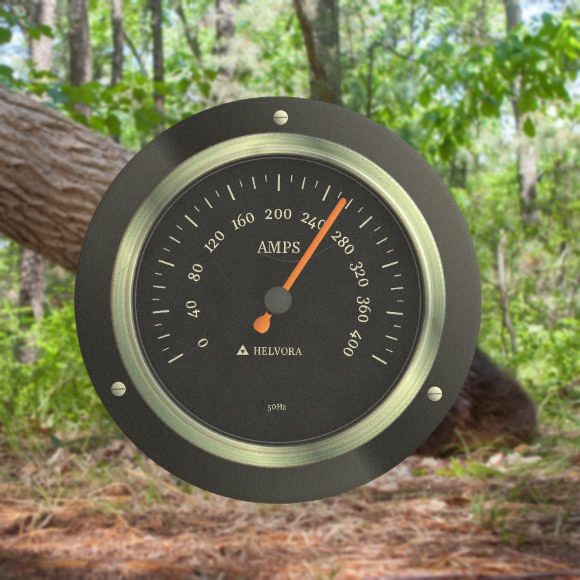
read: **255** A
